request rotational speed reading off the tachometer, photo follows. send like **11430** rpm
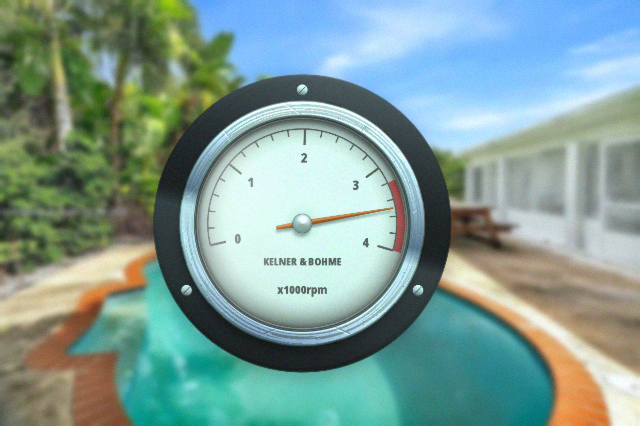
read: **3500** rpm
